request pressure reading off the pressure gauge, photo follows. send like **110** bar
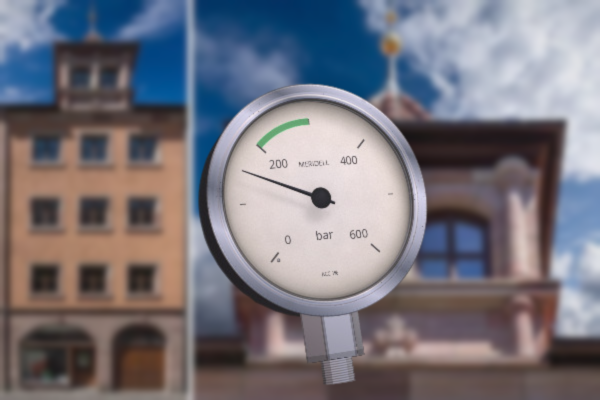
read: **150** bar
